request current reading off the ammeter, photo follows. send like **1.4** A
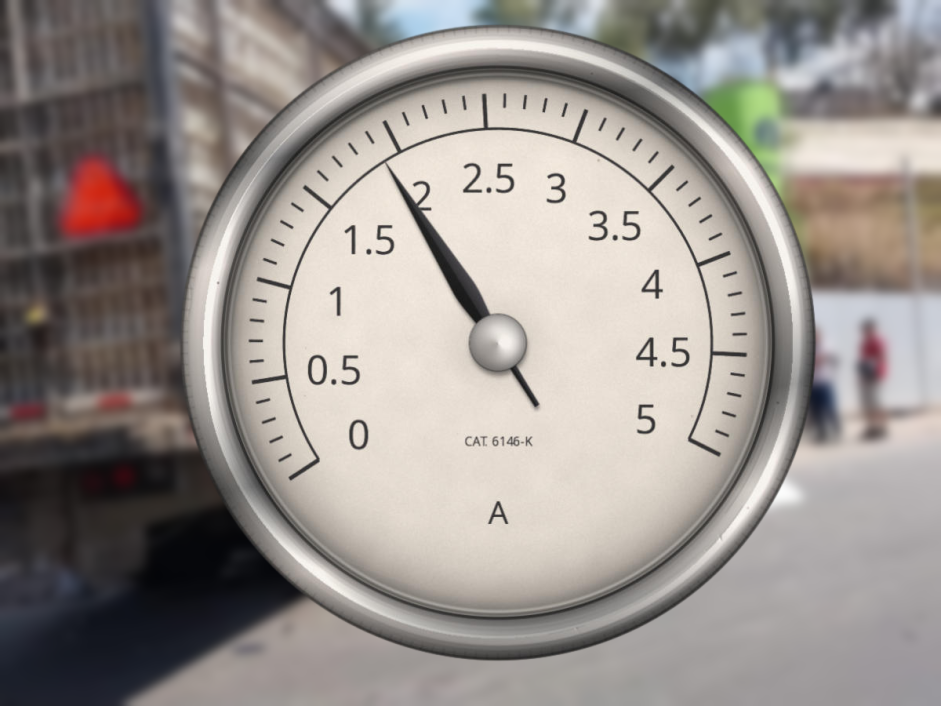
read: **1.9** A
